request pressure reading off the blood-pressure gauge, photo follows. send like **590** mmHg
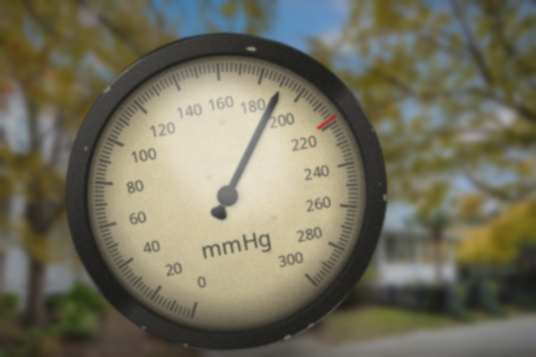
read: **190** mmHg
